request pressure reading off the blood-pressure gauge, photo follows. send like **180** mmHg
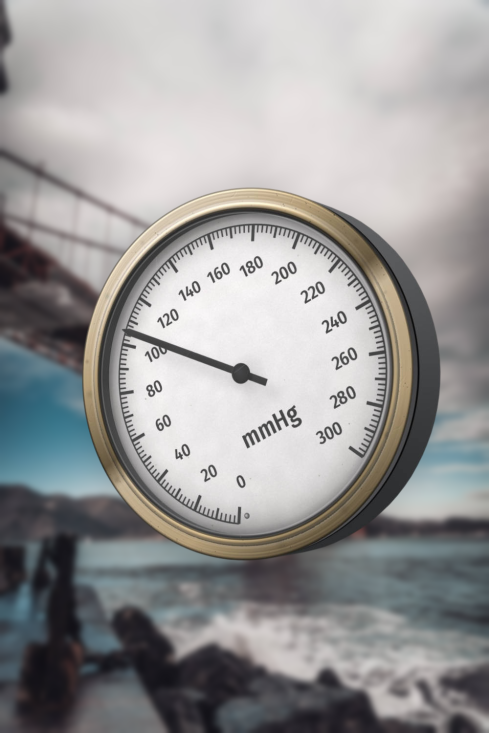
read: **106** mmHg
